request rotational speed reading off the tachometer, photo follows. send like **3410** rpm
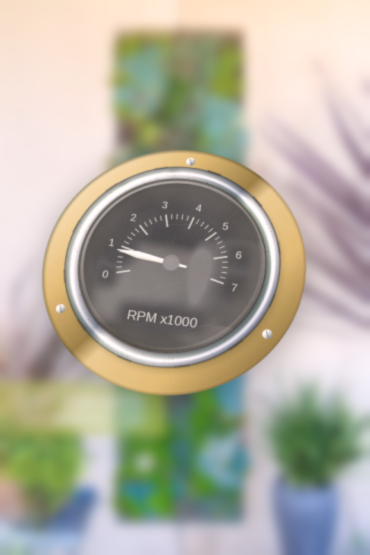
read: **800** rpm
